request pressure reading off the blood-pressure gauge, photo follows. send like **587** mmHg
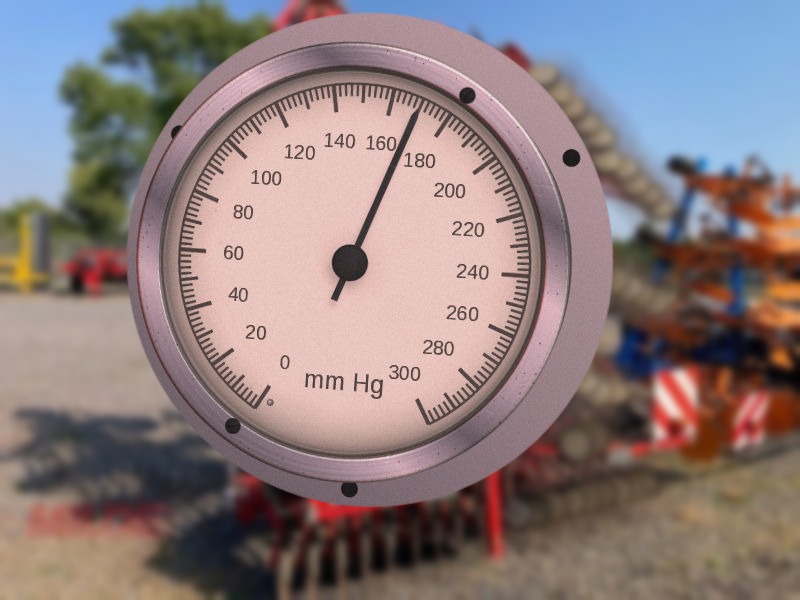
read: **170** mmHg
